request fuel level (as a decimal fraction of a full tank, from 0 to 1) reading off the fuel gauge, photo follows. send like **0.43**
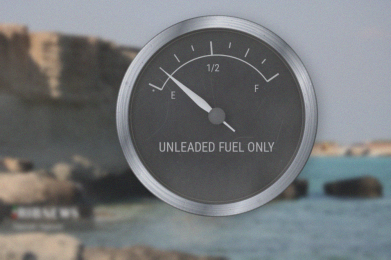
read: **0.125**
